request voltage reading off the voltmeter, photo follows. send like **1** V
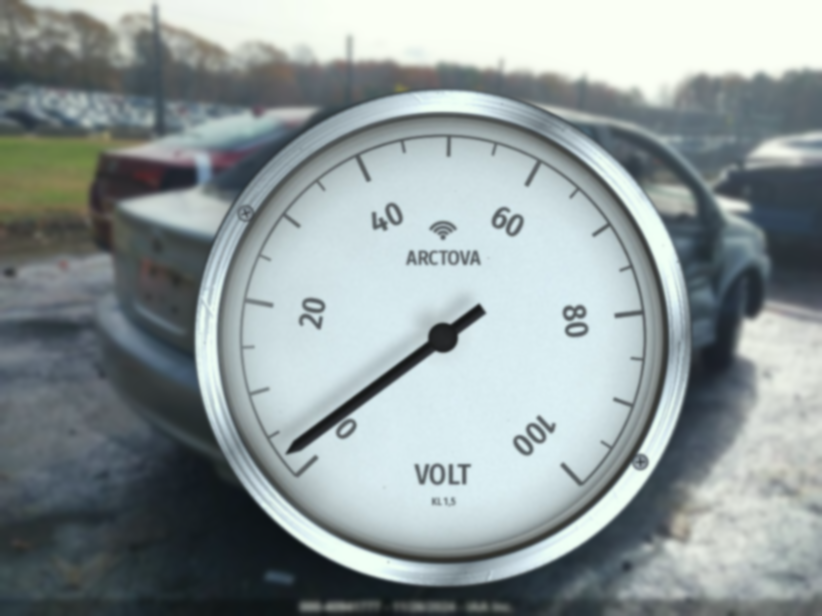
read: **2.5** V
